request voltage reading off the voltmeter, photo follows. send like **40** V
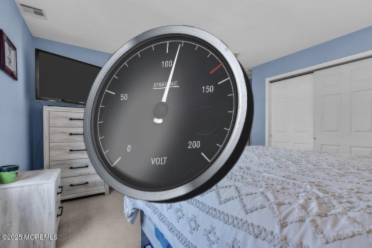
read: **110** V
